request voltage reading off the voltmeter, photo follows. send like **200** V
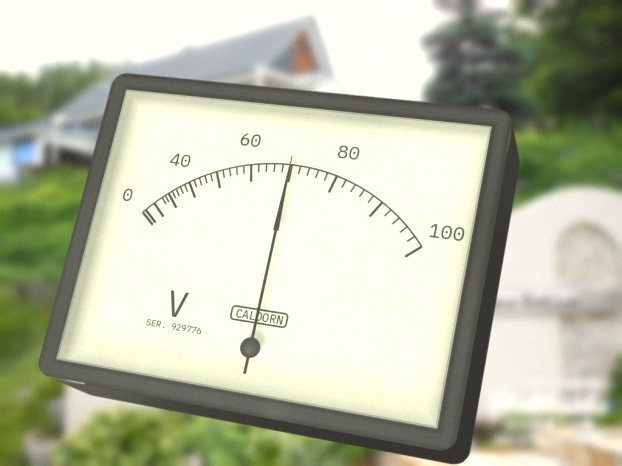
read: **70** V
